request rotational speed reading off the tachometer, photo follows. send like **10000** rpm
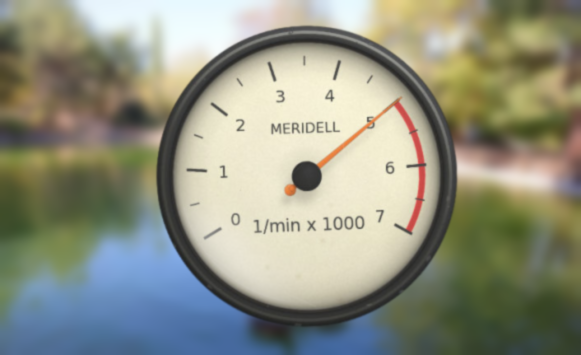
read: **5000** rpm
